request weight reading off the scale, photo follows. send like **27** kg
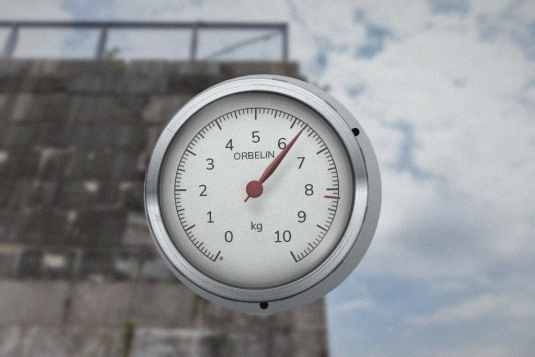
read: **6.3** kg
